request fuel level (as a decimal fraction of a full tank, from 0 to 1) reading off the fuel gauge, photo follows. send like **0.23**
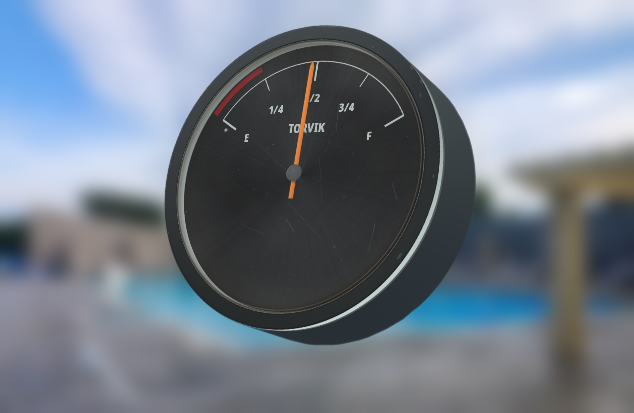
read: **0.5**
